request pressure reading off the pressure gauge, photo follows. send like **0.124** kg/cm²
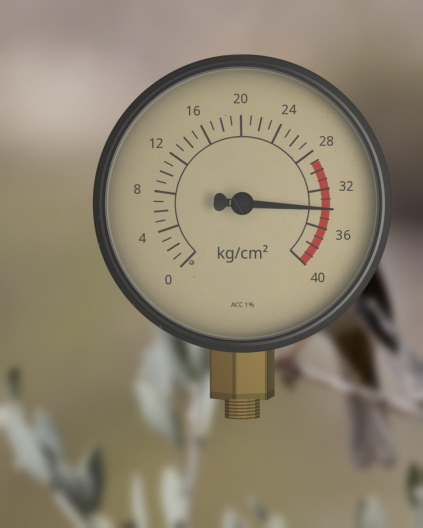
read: **34** kg/cm²
